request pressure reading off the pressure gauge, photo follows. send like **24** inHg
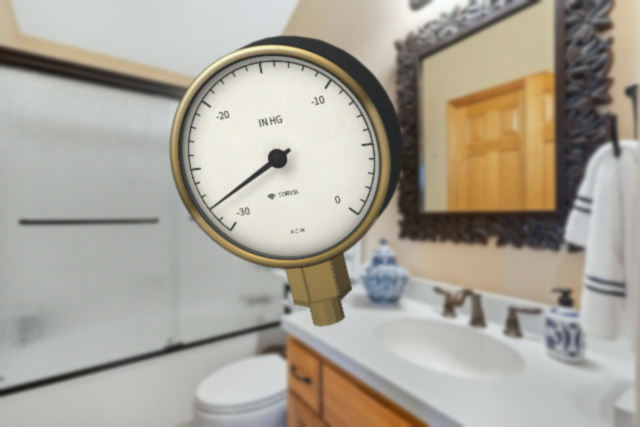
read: **-28** inHg
